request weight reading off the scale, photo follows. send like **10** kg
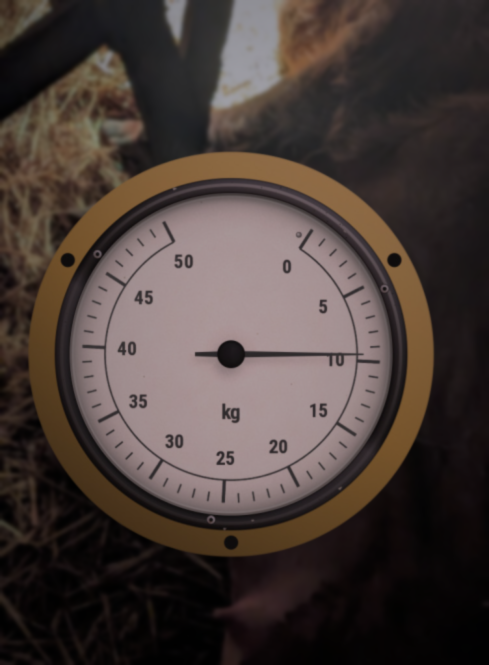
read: **9.5** kg
